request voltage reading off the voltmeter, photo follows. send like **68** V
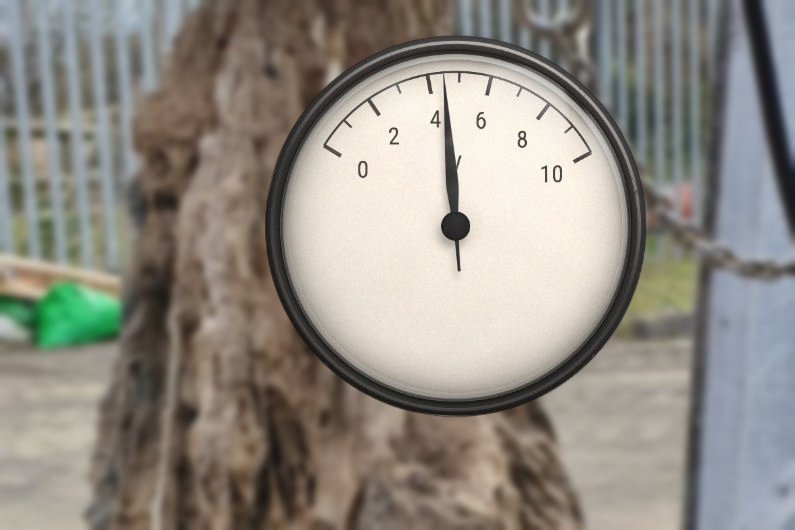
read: **4.5** V
